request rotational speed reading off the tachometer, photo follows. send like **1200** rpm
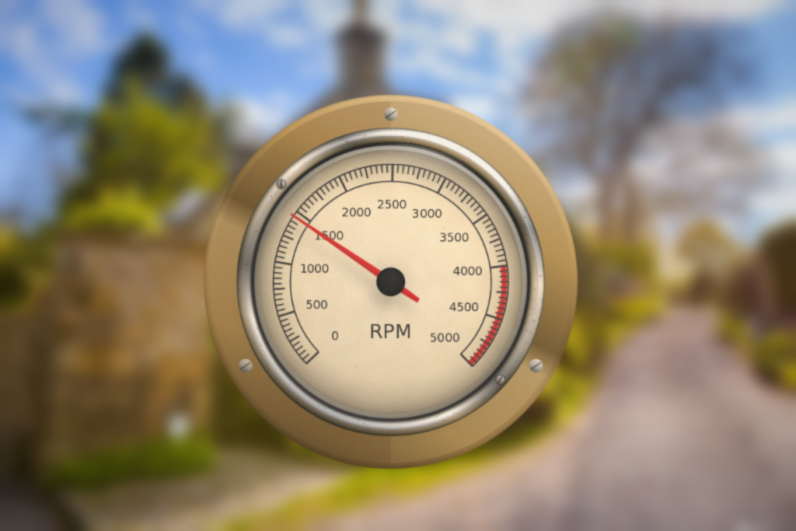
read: **1450** rpm
